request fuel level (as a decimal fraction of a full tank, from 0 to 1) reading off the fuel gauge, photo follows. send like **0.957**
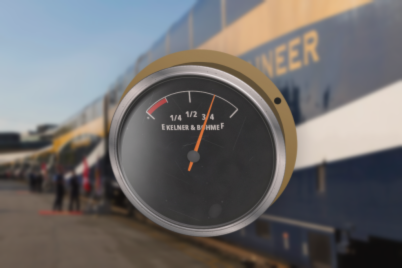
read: **0.75**
